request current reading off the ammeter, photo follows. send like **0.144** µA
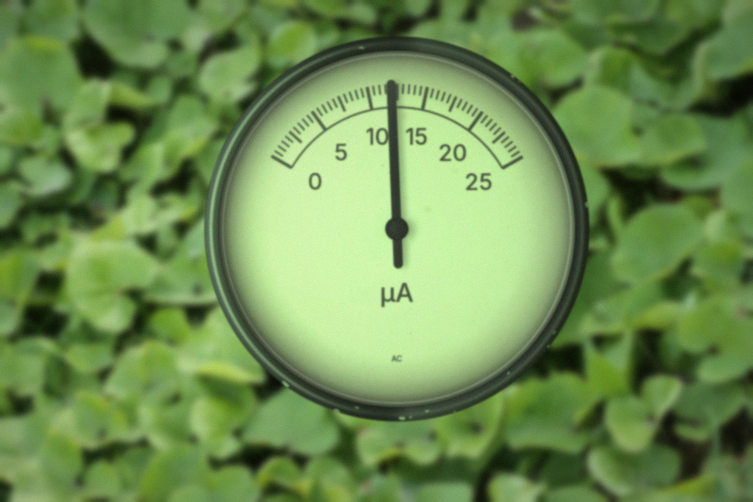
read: **12** µA
